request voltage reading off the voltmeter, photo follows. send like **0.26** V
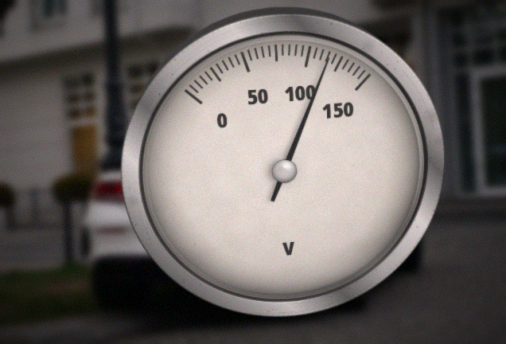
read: **115** V
